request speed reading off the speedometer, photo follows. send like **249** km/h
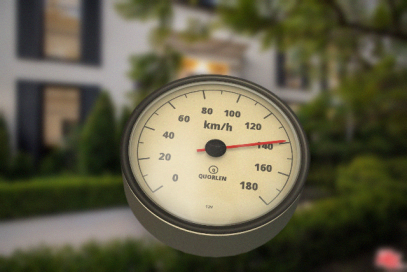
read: **140** km/h
